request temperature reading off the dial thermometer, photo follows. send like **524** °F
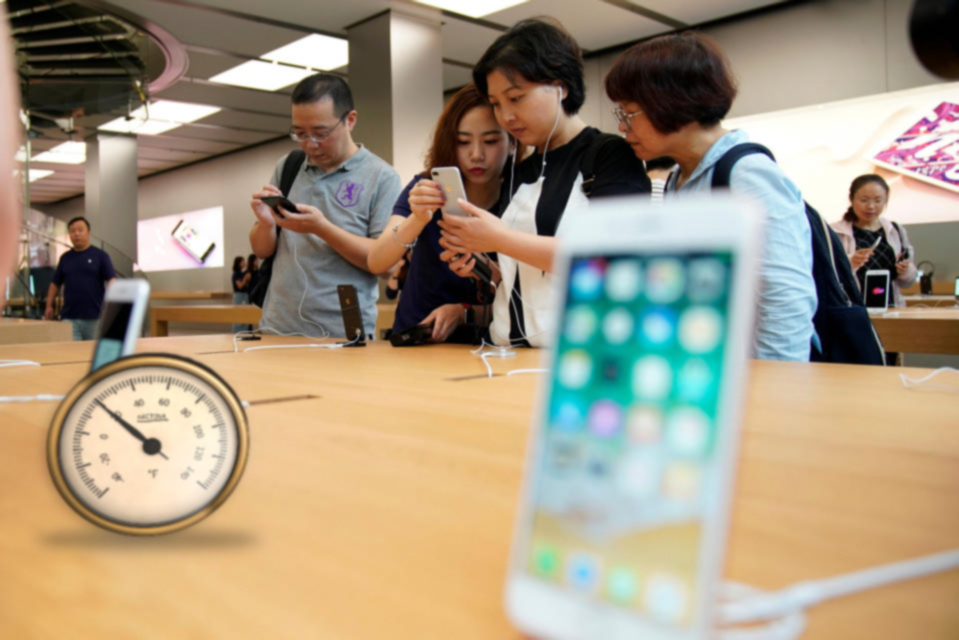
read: **20** °F
